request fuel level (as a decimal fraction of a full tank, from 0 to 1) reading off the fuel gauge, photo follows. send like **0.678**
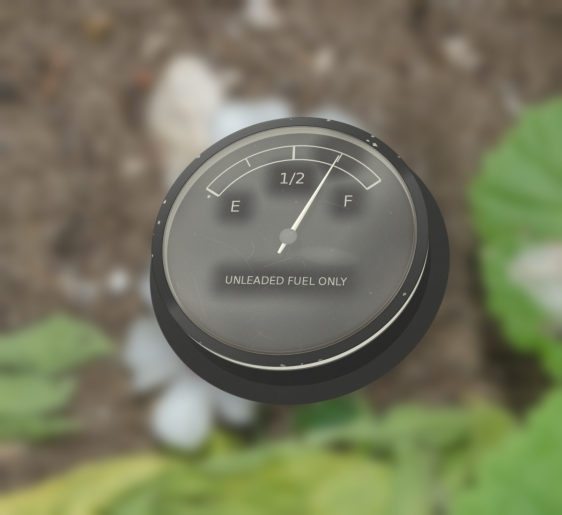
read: **0.75**
